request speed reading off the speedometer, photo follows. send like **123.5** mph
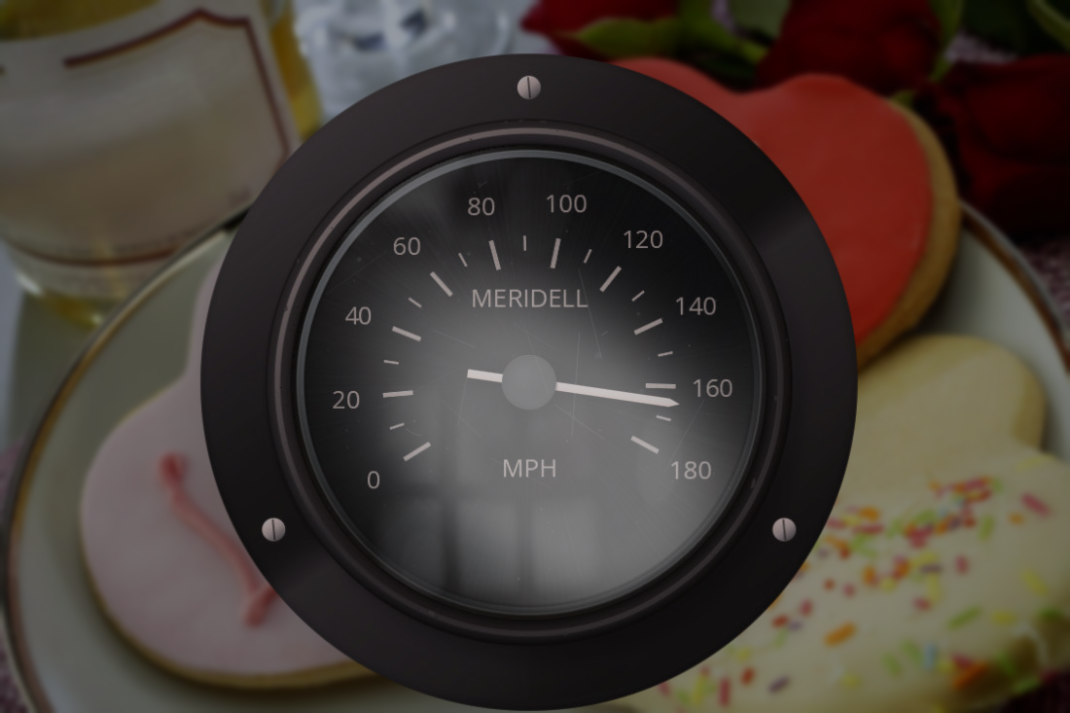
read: **165** mph
